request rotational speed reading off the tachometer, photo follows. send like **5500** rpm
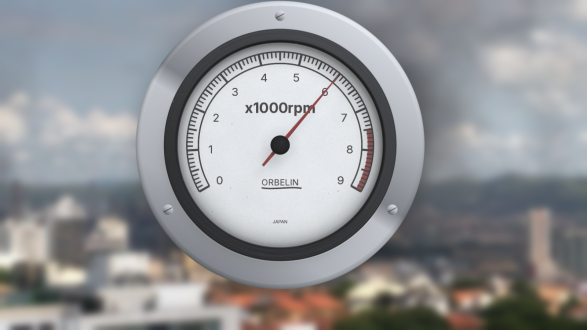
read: **6000** rpm
